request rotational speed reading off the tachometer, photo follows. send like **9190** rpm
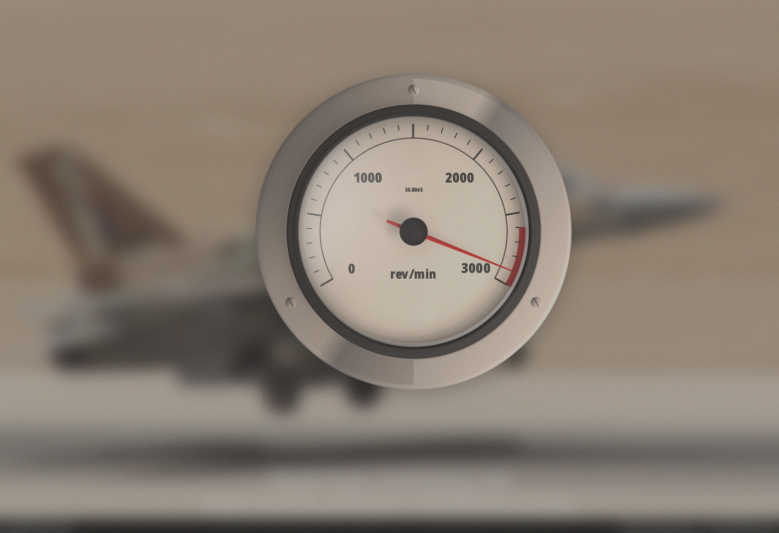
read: **2900** rpm
